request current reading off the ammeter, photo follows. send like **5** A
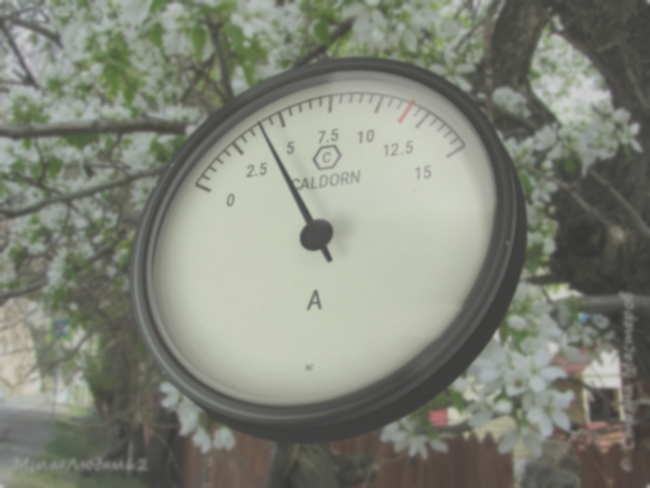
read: **4** A
